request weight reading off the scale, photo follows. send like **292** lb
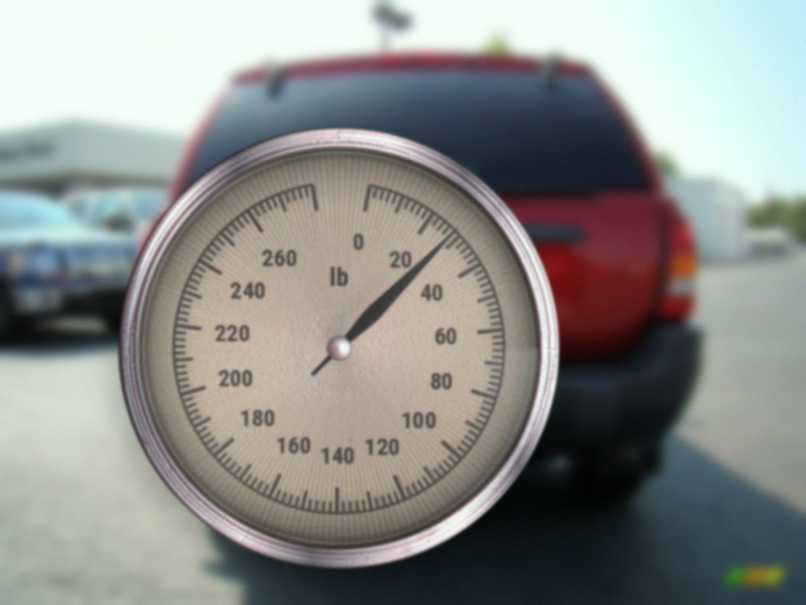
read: **28** lb
